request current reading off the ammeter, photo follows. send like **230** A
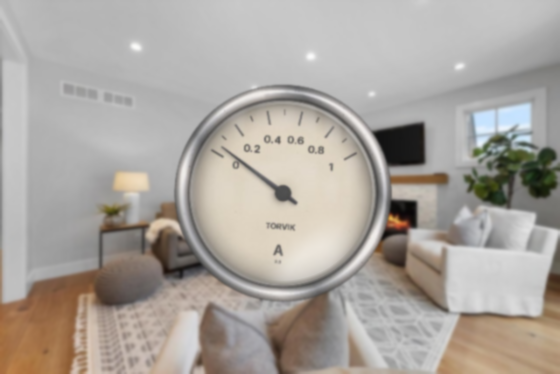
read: **0.05** A
